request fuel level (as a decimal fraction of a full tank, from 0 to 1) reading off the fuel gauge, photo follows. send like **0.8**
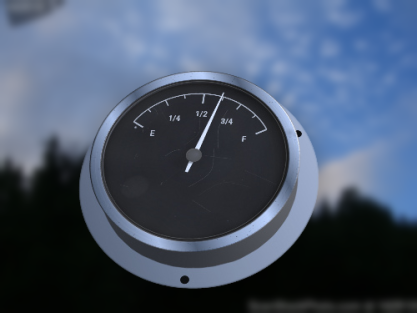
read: **0.625**
